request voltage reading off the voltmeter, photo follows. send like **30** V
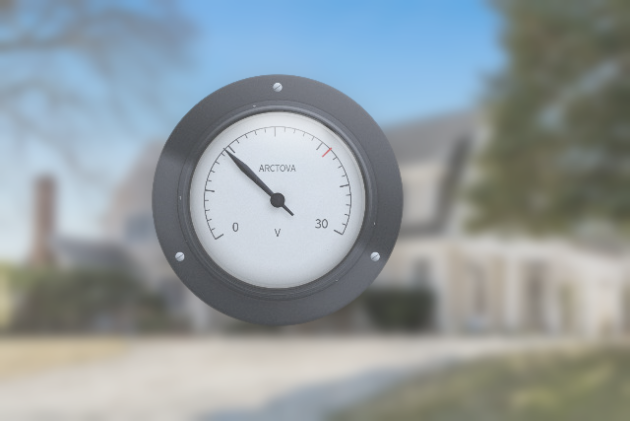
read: **9.5** V
